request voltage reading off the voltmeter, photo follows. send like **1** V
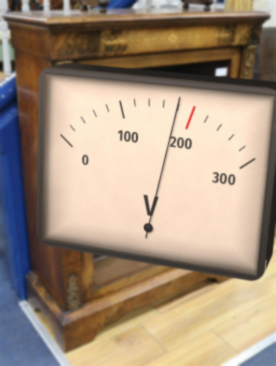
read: **180** V
